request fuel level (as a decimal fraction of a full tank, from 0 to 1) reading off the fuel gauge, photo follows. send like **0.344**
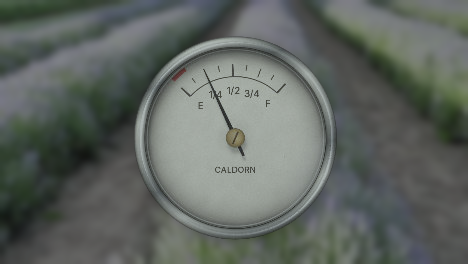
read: **0.25**
